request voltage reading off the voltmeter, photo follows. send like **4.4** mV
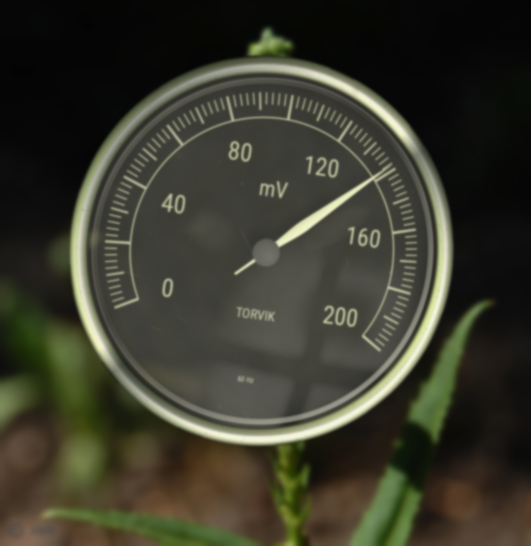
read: **138** mV
